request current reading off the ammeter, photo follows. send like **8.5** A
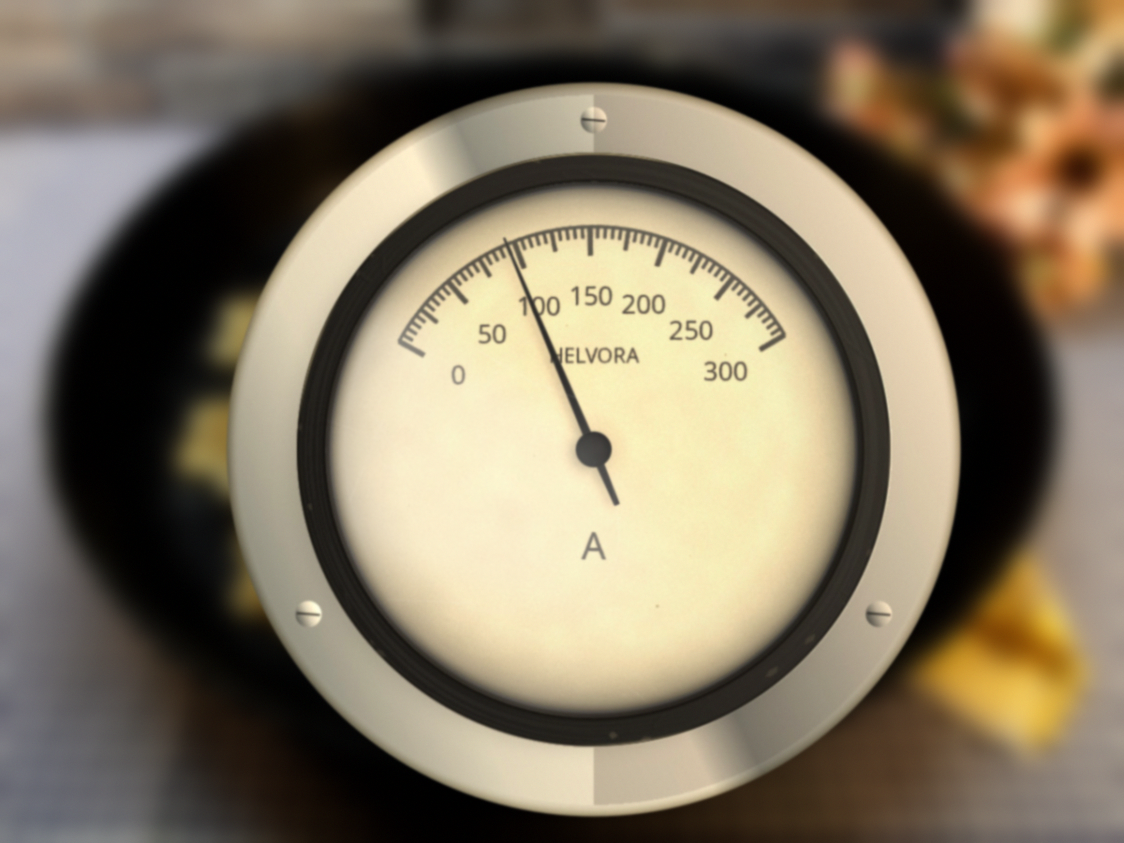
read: **95** A
